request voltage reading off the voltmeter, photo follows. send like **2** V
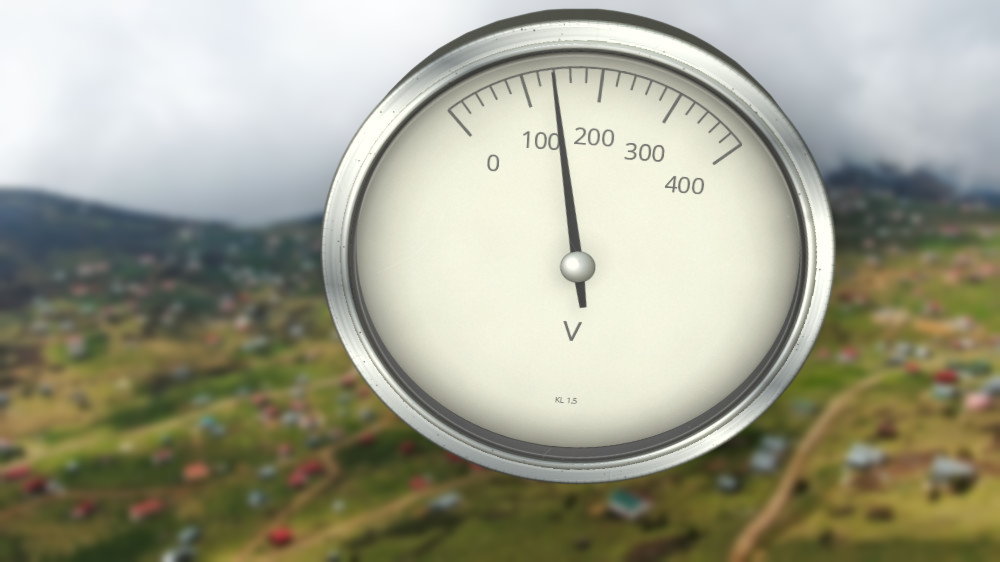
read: **140** V
